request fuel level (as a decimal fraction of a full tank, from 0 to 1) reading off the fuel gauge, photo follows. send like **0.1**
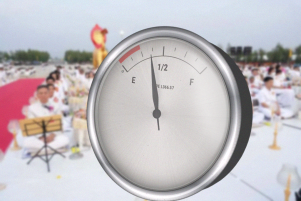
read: **0.375**
